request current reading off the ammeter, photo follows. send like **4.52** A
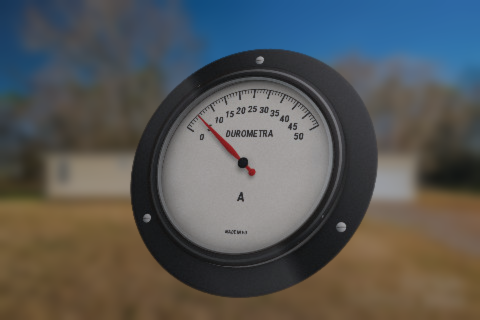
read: **5** A
